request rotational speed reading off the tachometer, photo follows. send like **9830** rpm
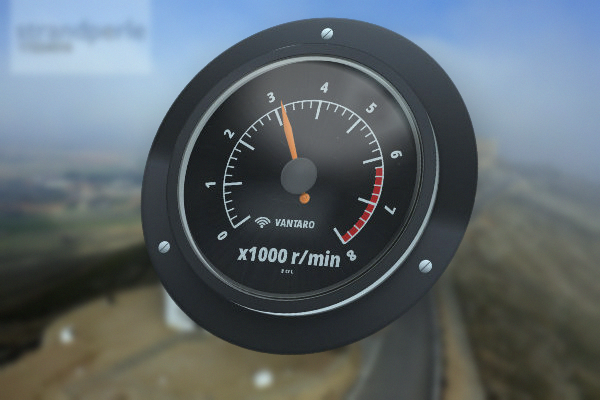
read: **3200** rpm
